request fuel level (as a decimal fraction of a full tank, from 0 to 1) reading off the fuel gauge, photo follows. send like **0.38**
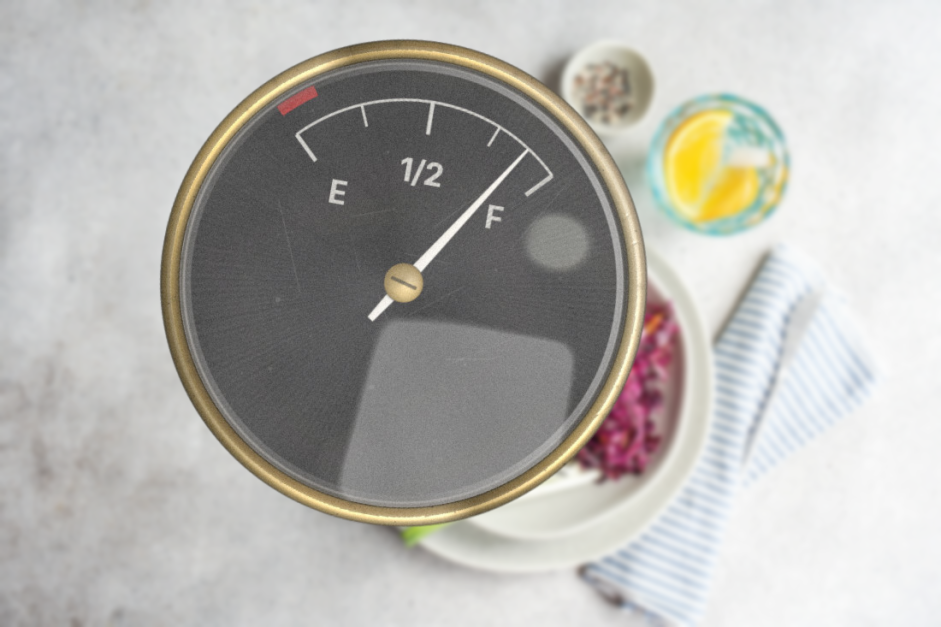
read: **0.875**
